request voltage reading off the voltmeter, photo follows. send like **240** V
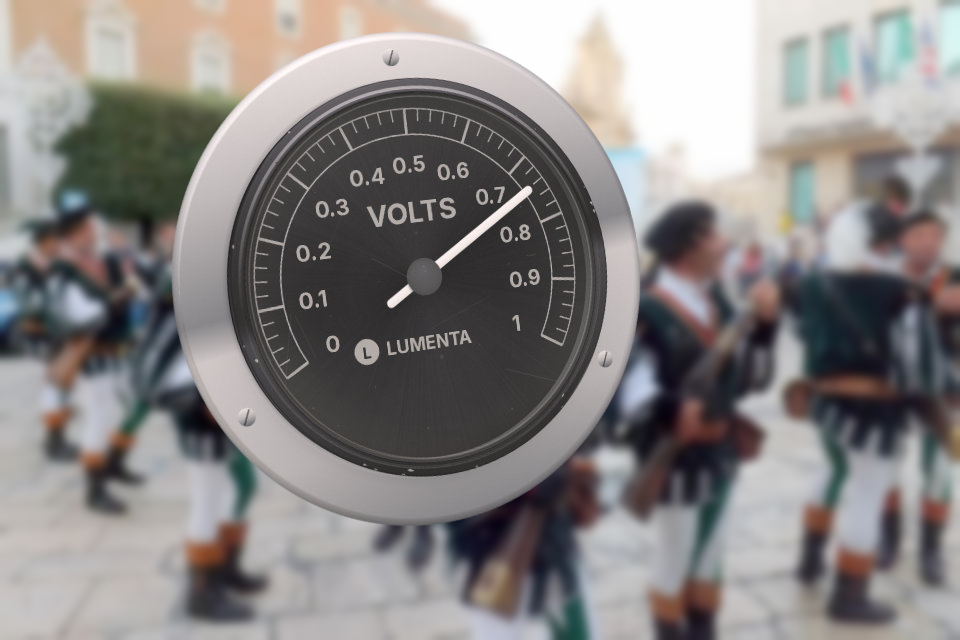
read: **0.74** V
